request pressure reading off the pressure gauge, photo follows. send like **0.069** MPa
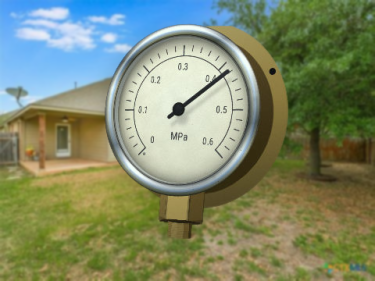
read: **0.42** MPa
